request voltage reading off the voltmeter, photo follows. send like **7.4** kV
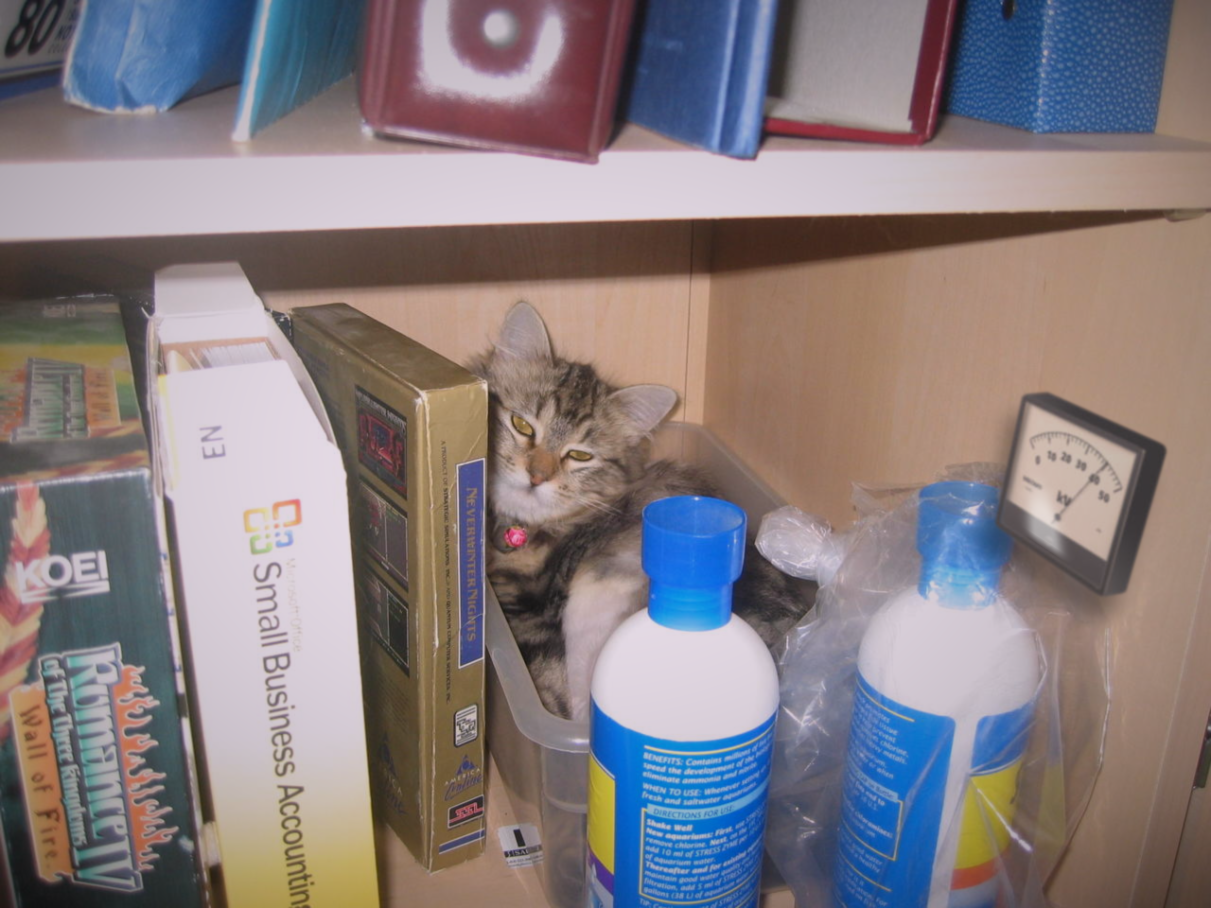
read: **40** kV
